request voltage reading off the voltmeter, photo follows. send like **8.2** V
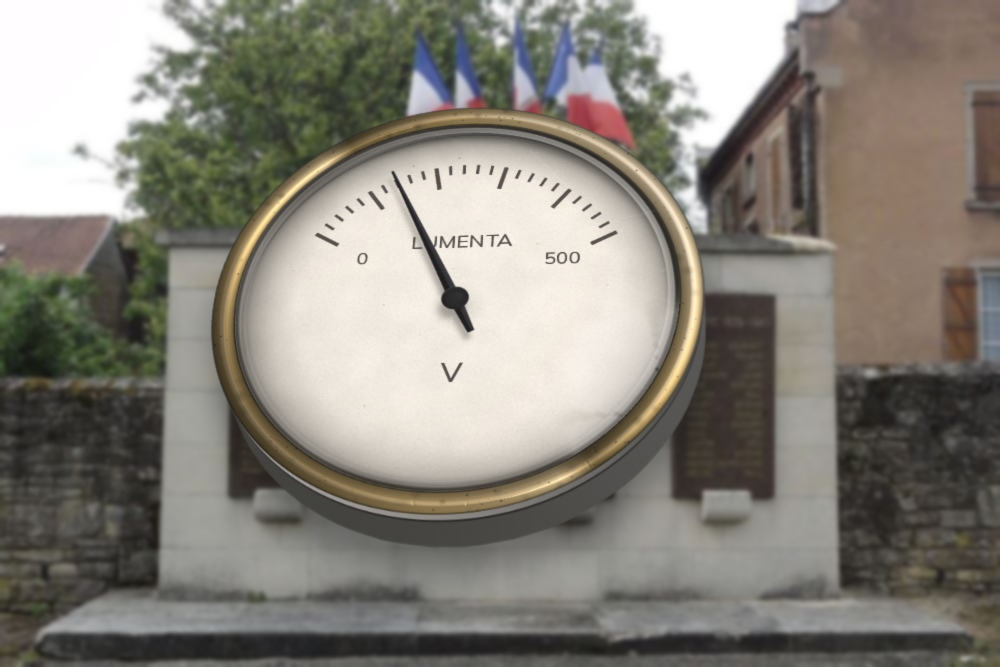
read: **140** V
